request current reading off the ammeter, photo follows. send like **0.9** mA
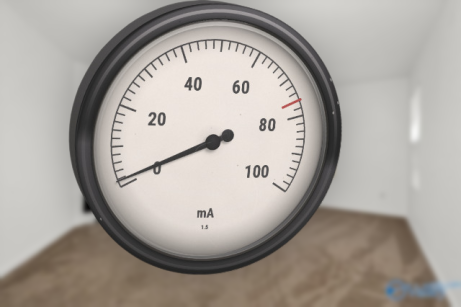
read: **2** mA
